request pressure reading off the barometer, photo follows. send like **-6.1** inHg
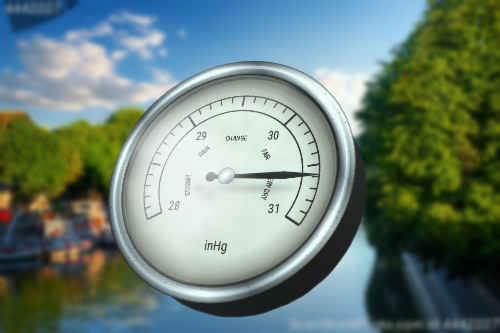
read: **30.6** inHg
